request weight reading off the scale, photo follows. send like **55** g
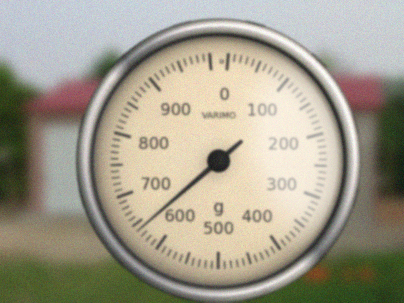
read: **640** g
